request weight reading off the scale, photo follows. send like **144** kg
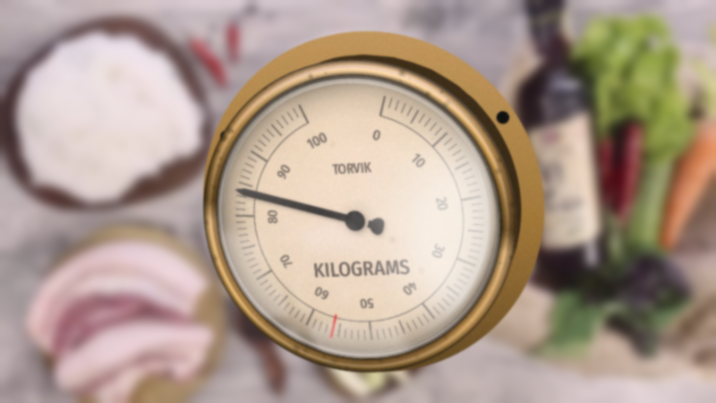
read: **84** kg
